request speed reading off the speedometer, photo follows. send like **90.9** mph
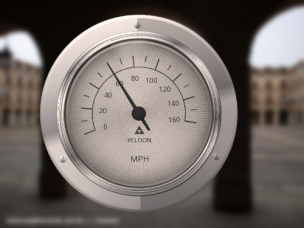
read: **60** mph
